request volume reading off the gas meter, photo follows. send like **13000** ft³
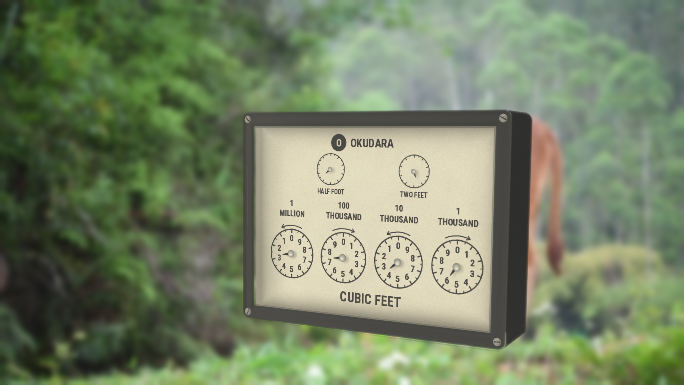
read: **273600** ft³
